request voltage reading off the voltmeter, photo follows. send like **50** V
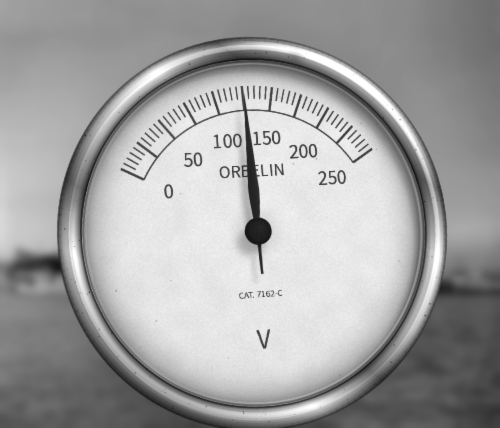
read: **125** V
